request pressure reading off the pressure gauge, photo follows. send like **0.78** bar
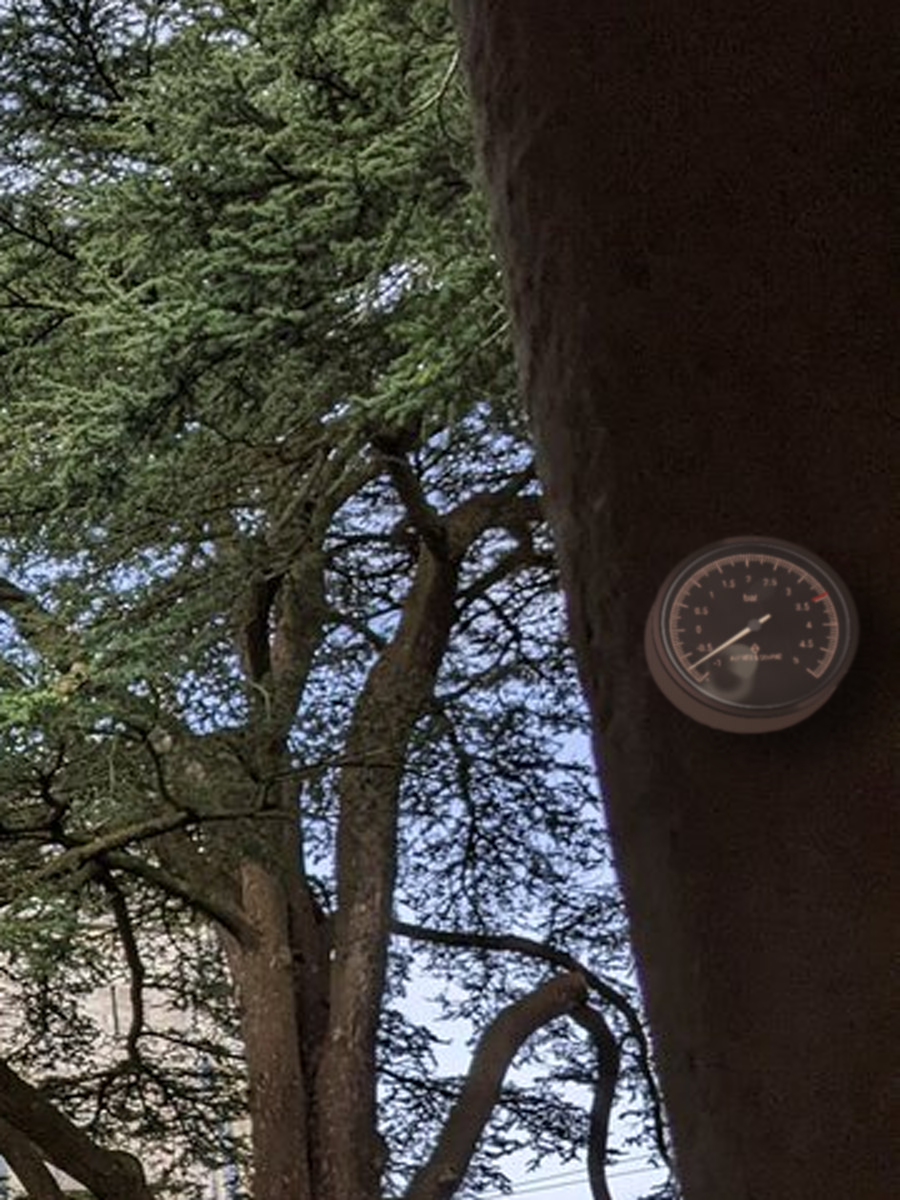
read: **-0.75** bar
